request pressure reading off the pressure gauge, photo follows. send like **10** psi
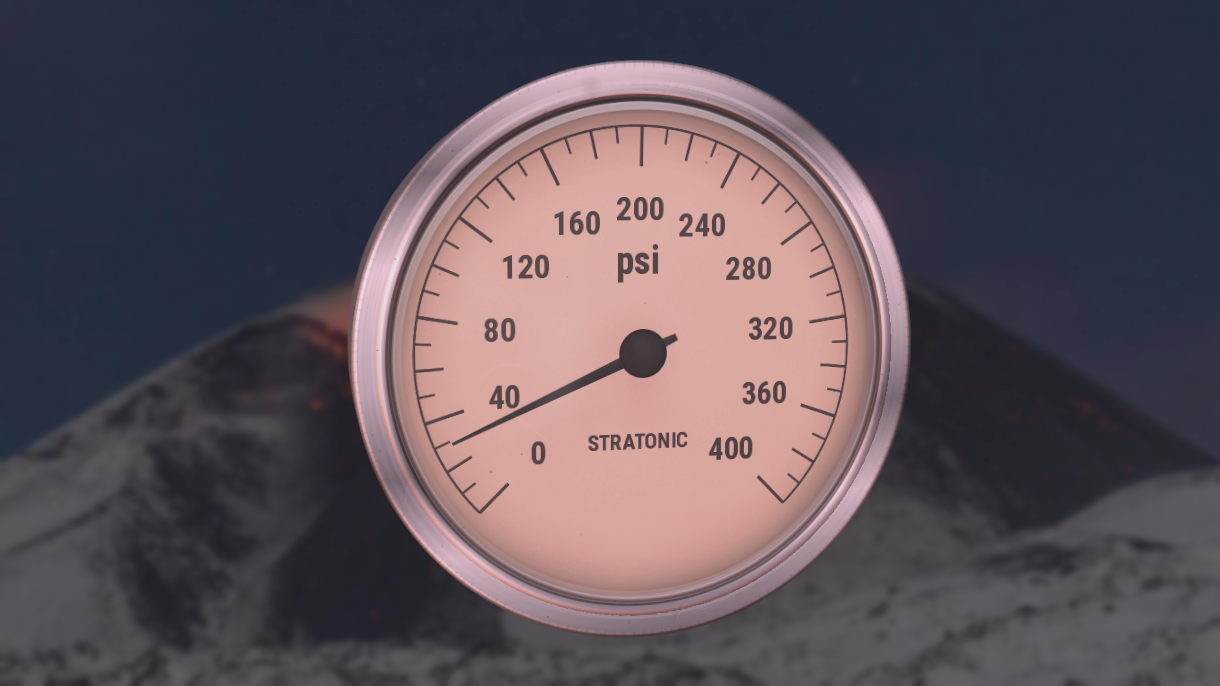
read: **30** psi
